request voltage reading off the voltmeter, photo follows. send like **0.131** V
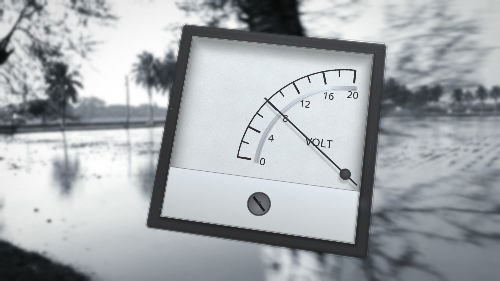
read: **8** V
